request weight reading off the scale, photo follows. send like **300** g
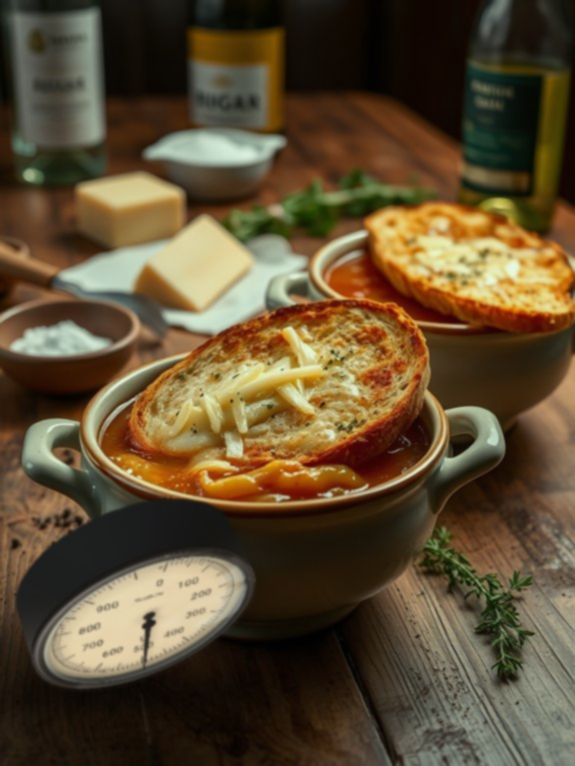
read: **500** g
